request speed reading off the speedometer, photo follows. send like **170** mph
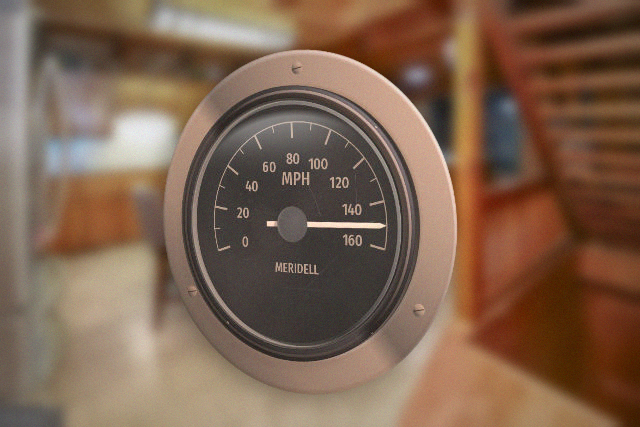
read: **150** mph
